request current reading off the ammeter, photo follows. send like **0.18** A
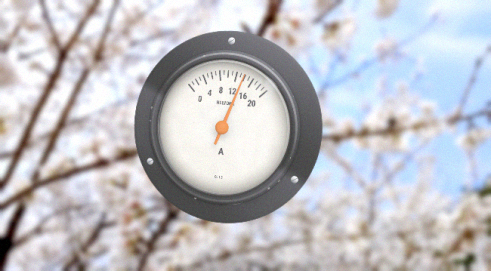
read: **14** A
